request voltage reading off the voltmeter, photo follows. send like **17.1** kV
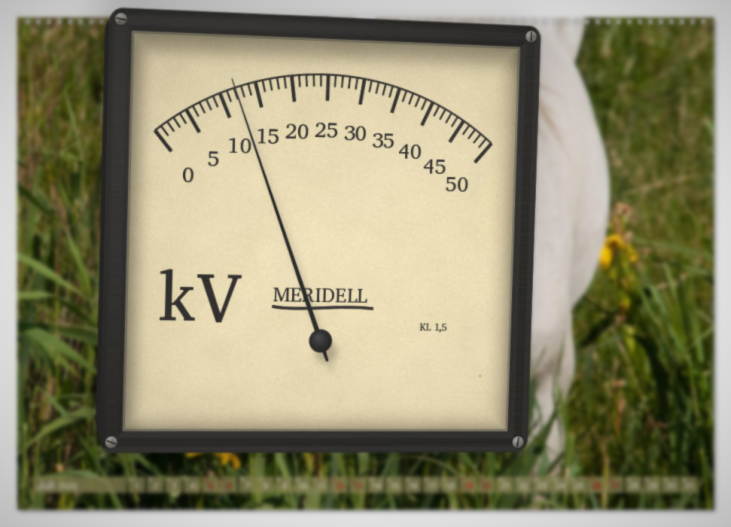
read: **12** kV
